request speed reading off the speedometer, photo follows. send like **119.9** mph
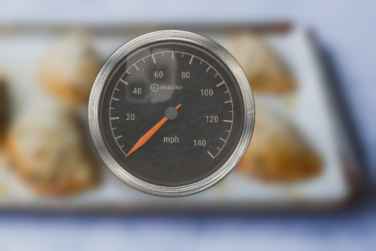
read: **0** mph
